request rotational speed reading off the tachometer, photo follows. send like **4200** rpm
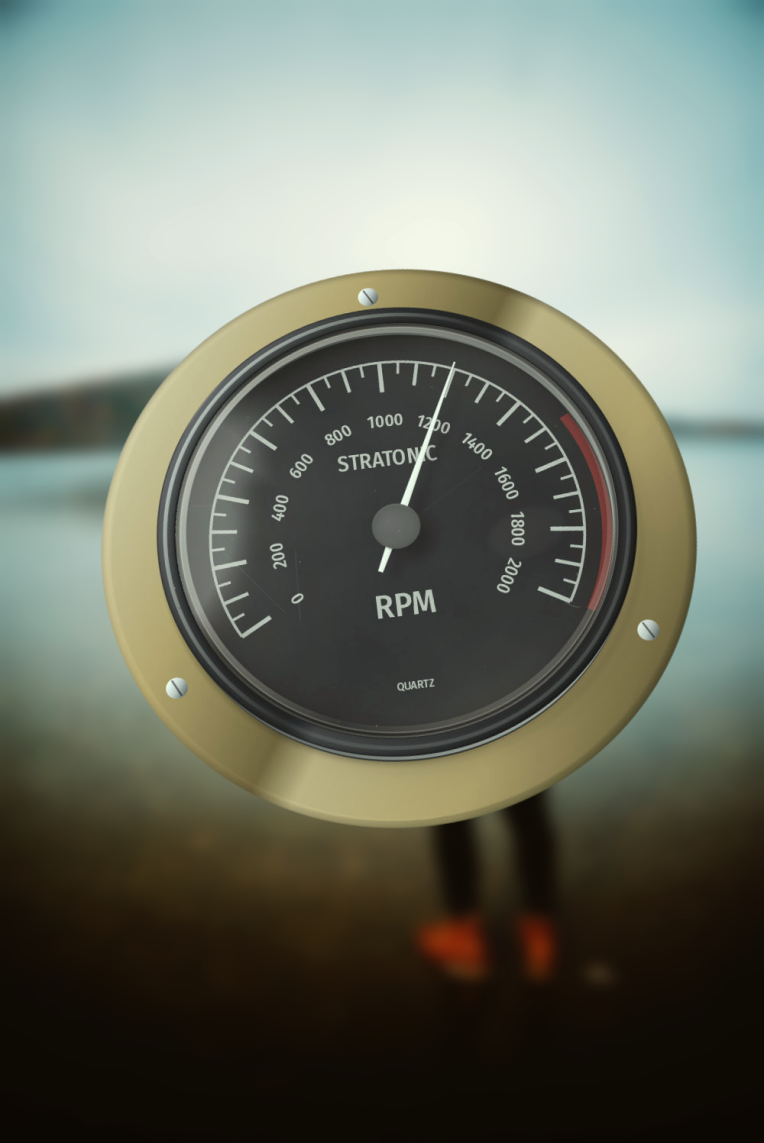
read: **1200** rpm
